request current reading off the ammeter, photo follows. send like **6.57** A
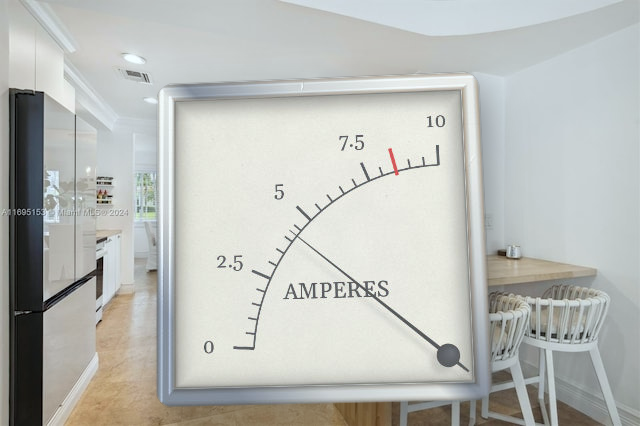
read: **4.25** A
